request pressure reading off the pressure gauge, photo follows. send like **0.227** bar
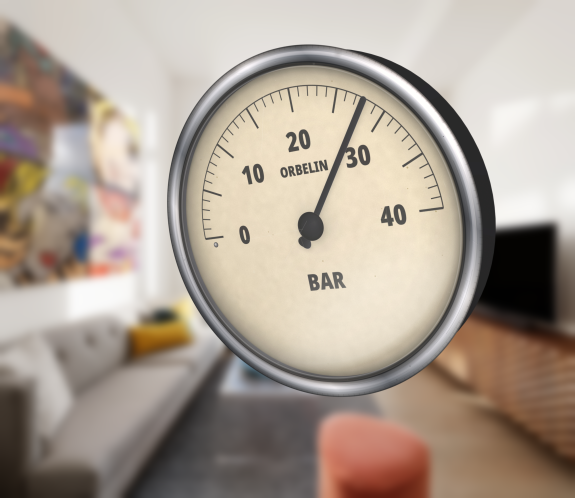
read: **28** bar
